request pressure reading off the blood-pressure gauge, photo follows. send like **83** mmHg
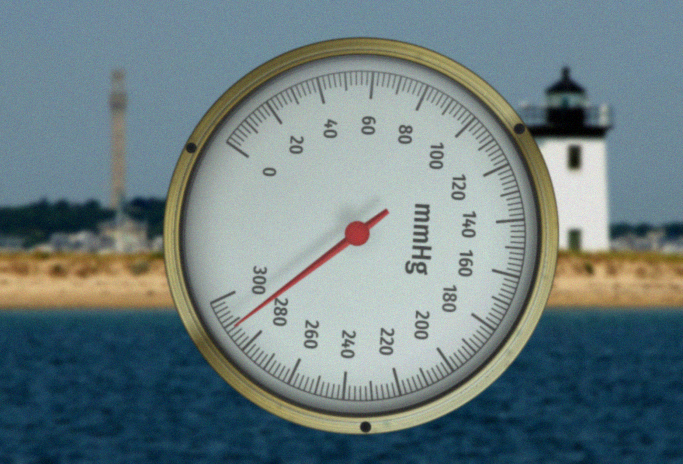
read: **288** mmHg
